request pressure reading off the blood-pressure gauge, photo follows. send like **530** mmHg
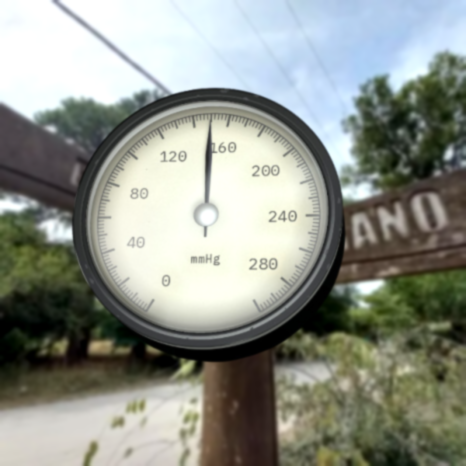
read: **150** mmHg
